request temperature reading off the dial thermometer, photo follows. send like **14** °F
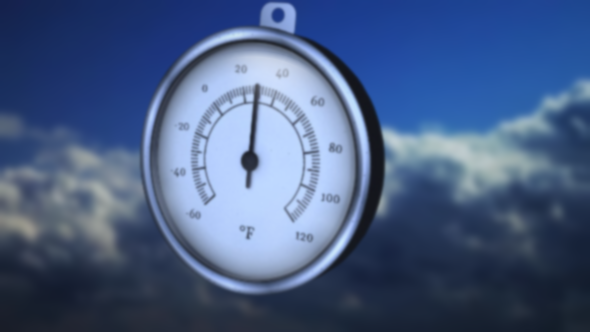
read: **30** °F
